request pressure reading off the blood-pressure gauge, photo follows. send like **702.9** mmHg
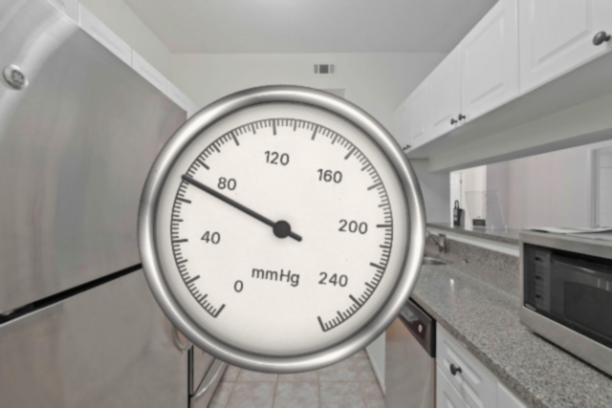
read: **70** mmHg
